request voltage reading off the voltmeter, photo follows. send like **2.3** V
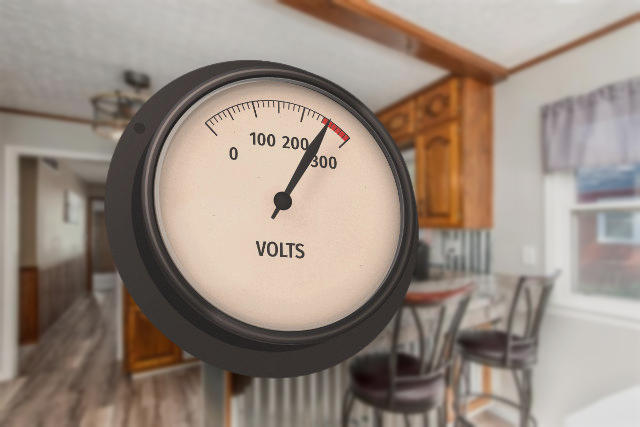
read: **250** V
